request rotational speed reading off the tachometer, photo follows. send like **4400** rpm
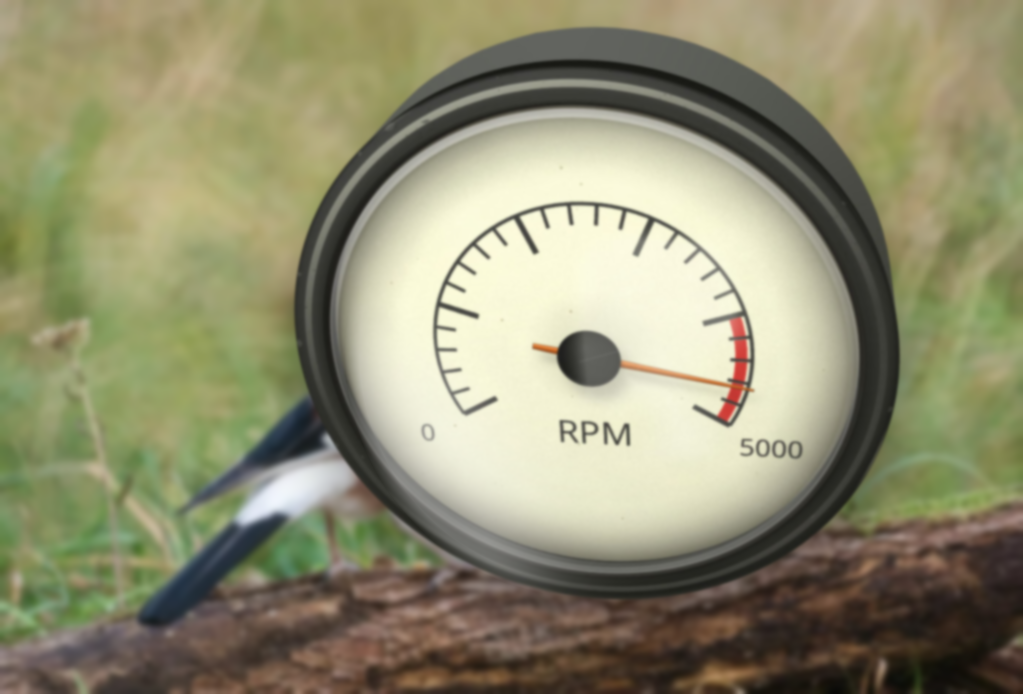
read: **4600** rpm
